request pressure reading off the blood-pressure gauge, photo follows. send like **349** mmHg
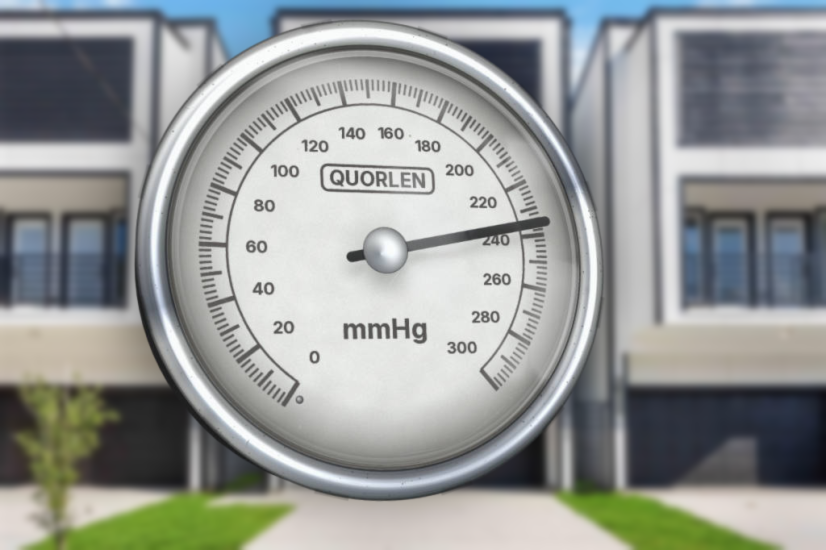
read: **236** mmHg
